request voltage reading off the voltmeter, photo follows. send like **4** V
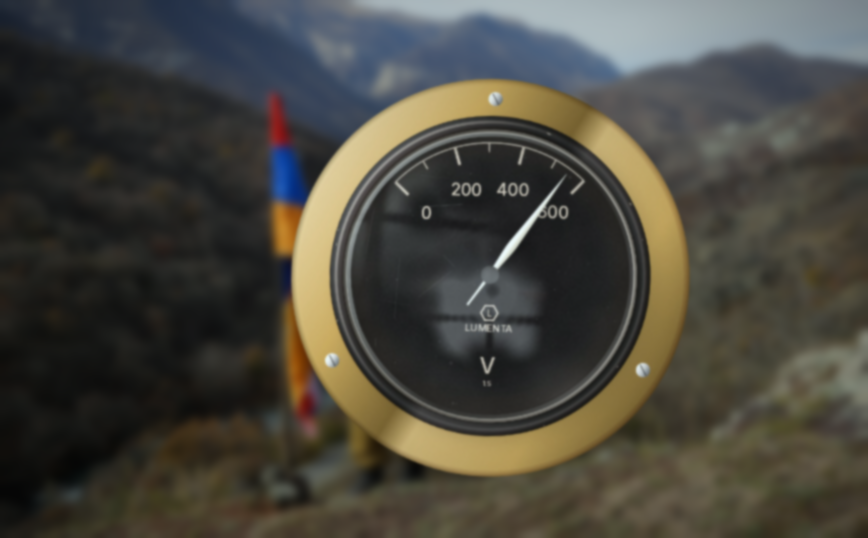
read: **550** V
